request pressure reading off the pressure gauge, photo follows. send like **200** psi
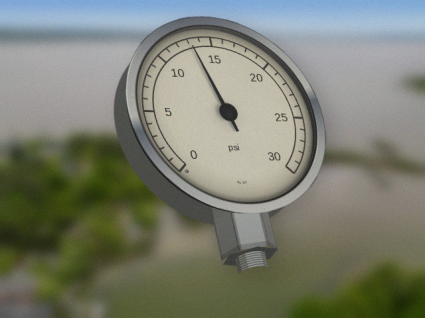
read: **13** psi
